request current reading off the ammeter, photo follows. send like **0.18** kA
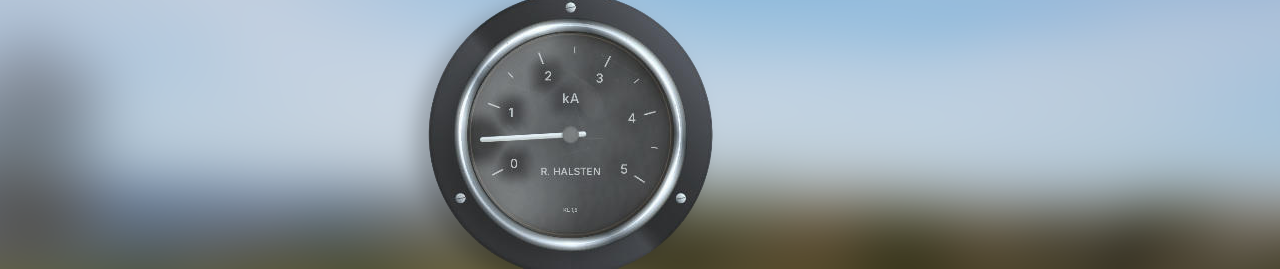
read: **0.5** kA
